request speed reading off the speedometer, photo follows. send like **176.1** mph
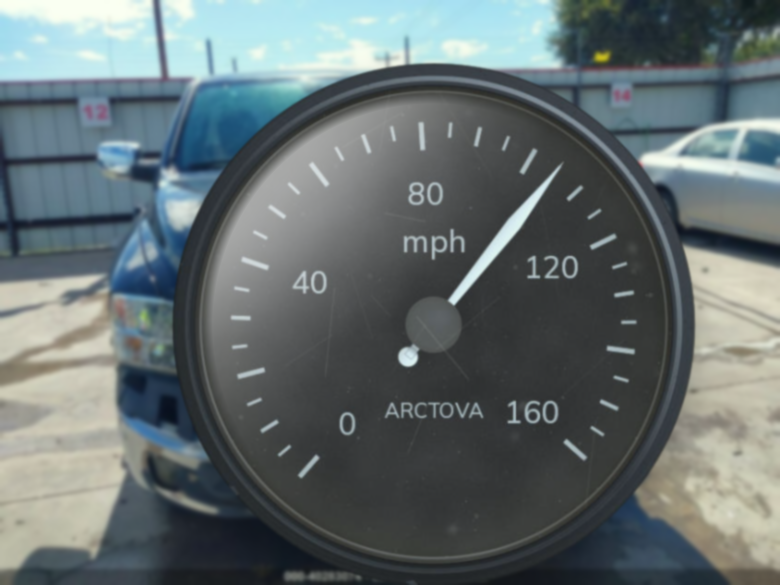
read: **105** mph
